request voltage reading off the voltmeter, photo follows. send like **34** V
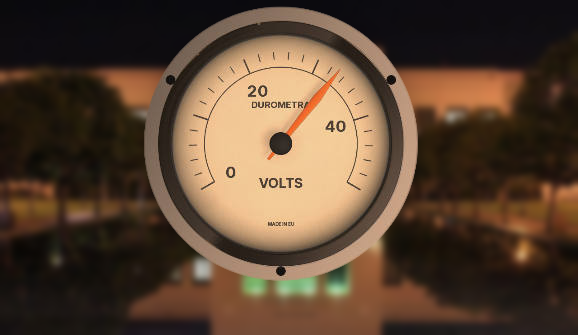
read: **33** V
